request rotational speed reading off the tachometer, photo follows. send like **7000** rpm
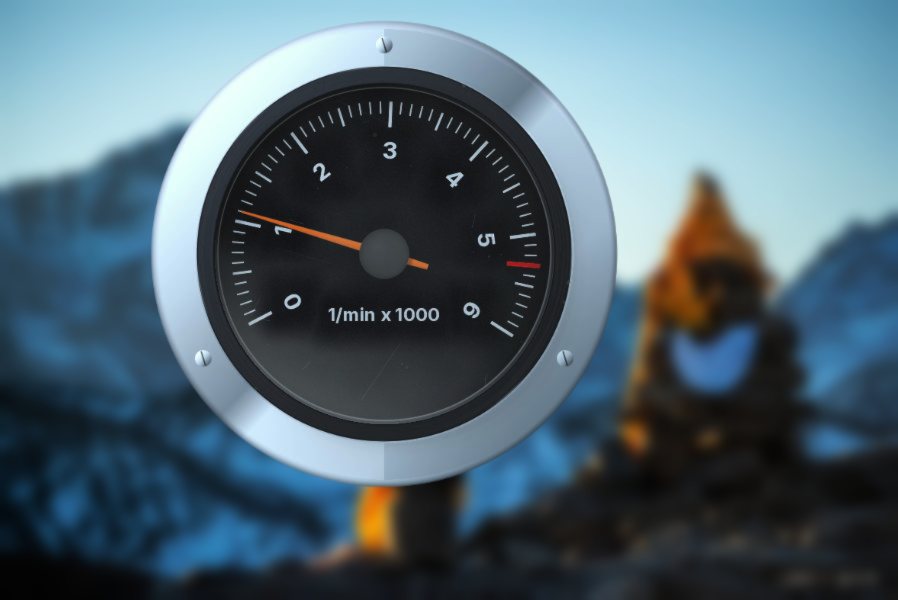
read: **1100** rpm
